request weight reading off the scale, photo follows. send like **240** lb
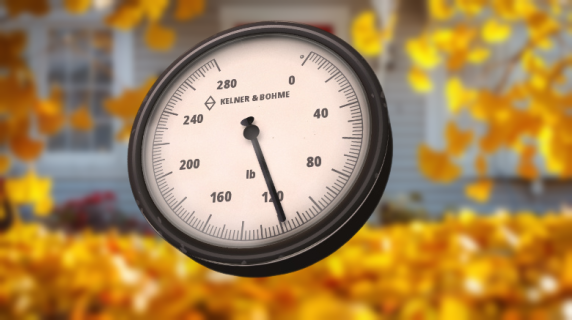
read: **118** lb
